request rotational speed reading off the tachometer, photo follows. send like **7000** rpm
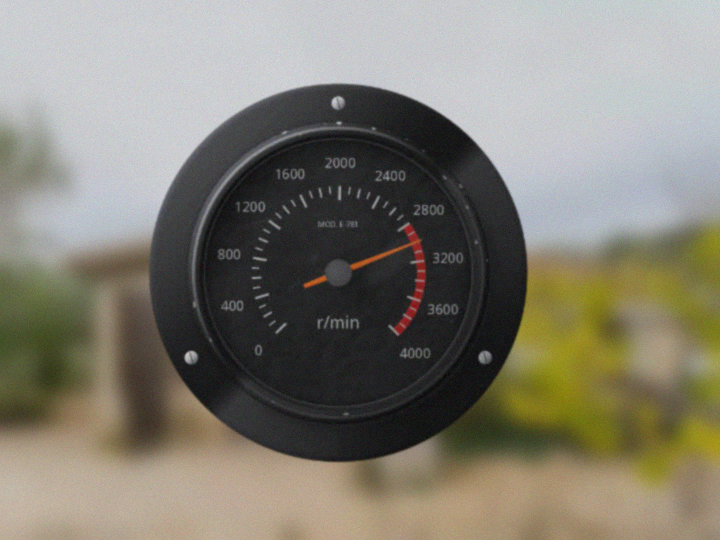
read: **3000** rpm
